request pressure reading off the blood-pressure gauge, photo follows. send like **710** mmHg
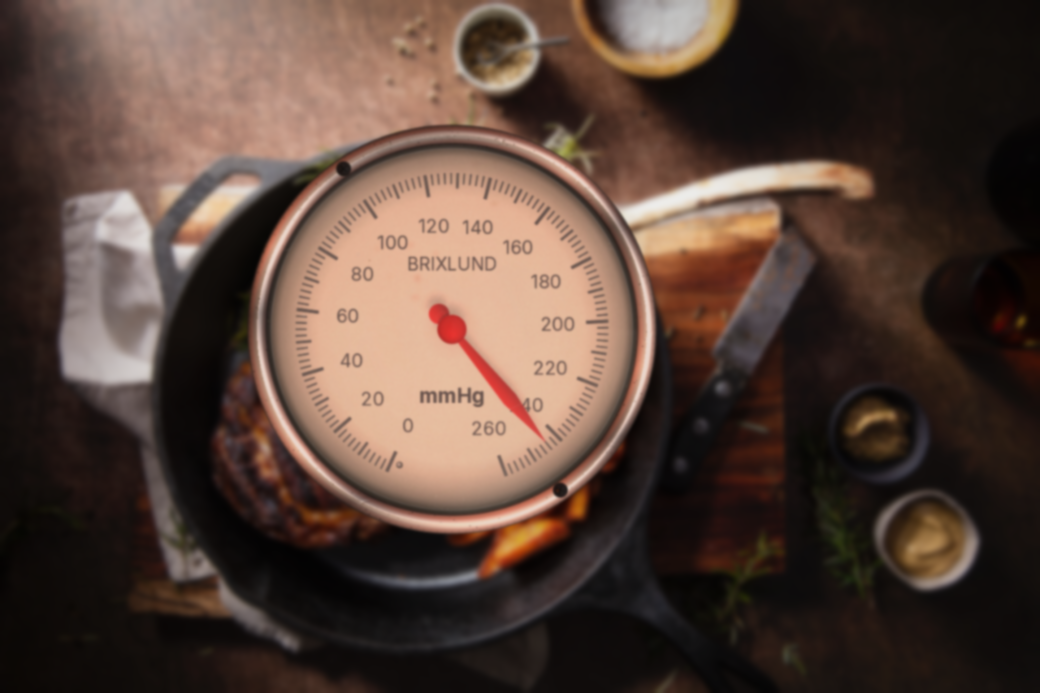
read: **244** mmHg
